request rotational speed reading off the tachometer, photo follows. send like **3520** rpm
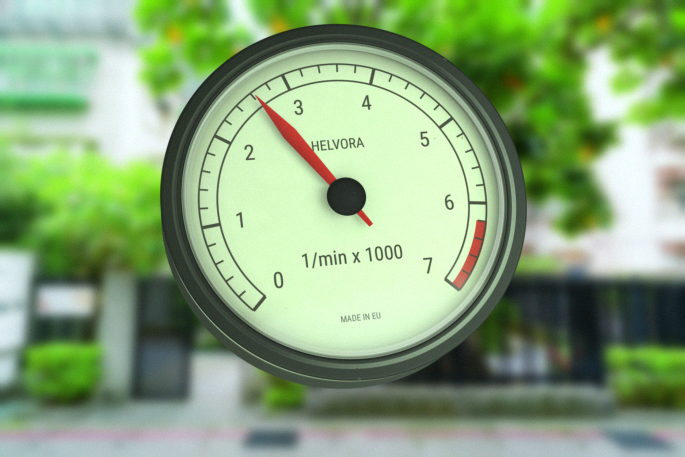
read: **2600** rpm
